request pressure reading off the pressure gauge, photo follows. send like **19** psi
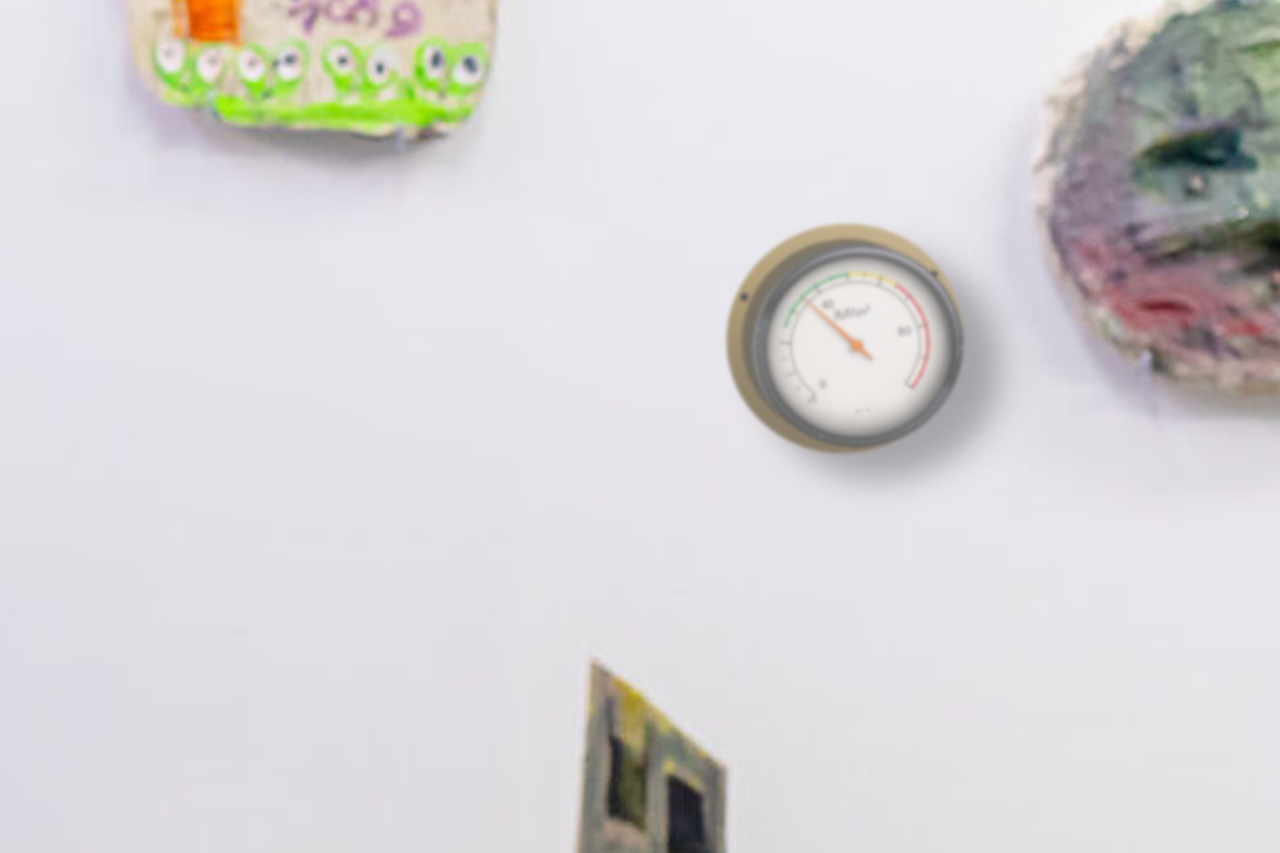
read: **35** psi
